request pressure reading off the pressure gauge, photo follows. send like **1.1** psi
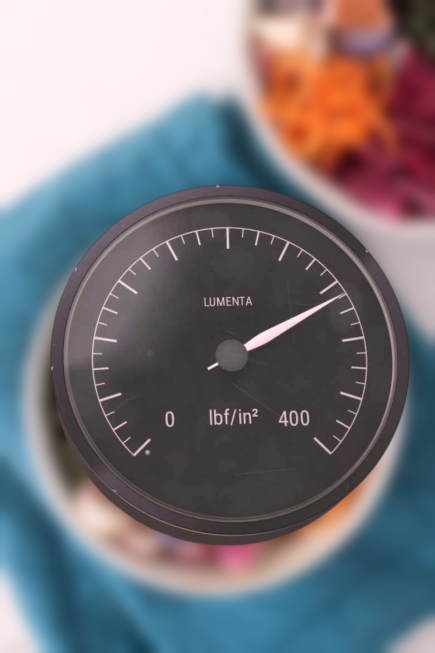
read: **290** psi
